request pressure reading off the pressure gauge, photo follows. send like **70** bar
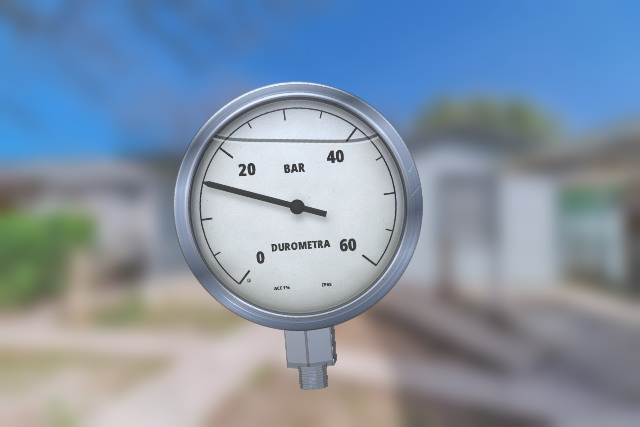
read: **15** bar
